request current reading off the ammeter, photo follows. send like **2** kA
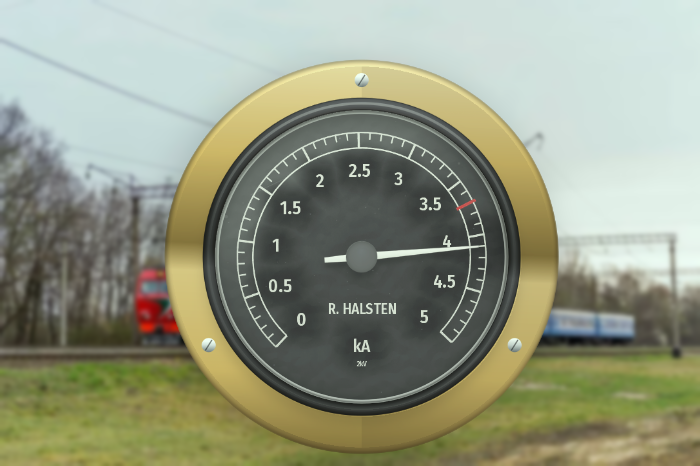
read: **4.1** kA
